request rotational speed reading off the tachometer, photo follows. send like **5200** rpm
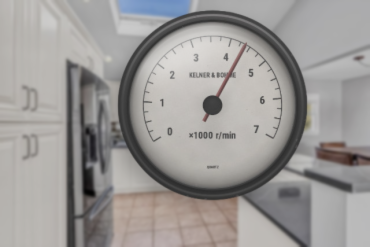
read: **4375** rpm
